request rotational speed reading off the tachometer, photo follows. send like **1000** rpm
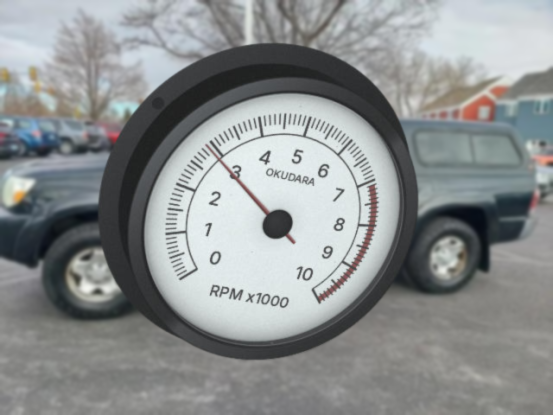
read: **2900** rpm
